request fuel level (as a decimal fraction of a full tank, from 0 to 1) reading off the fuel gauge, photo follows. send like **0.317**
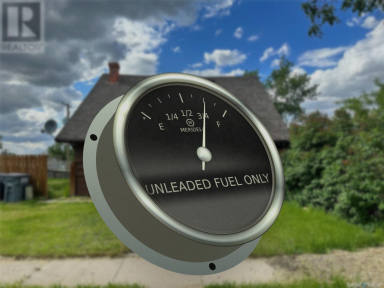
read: **0.75**
